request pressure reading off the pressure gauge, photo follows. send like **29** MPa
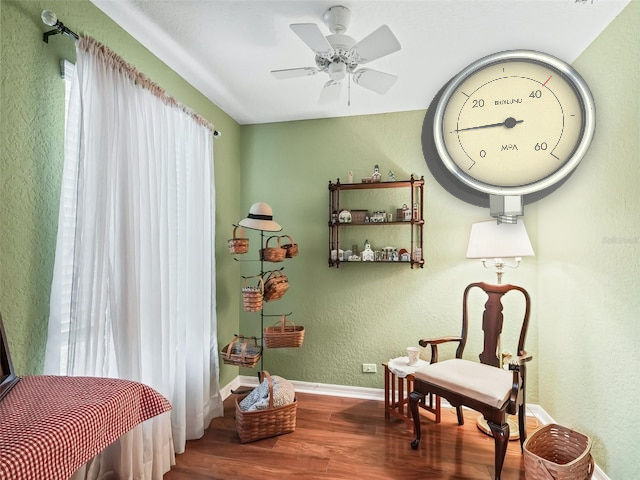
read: **10** MPa
